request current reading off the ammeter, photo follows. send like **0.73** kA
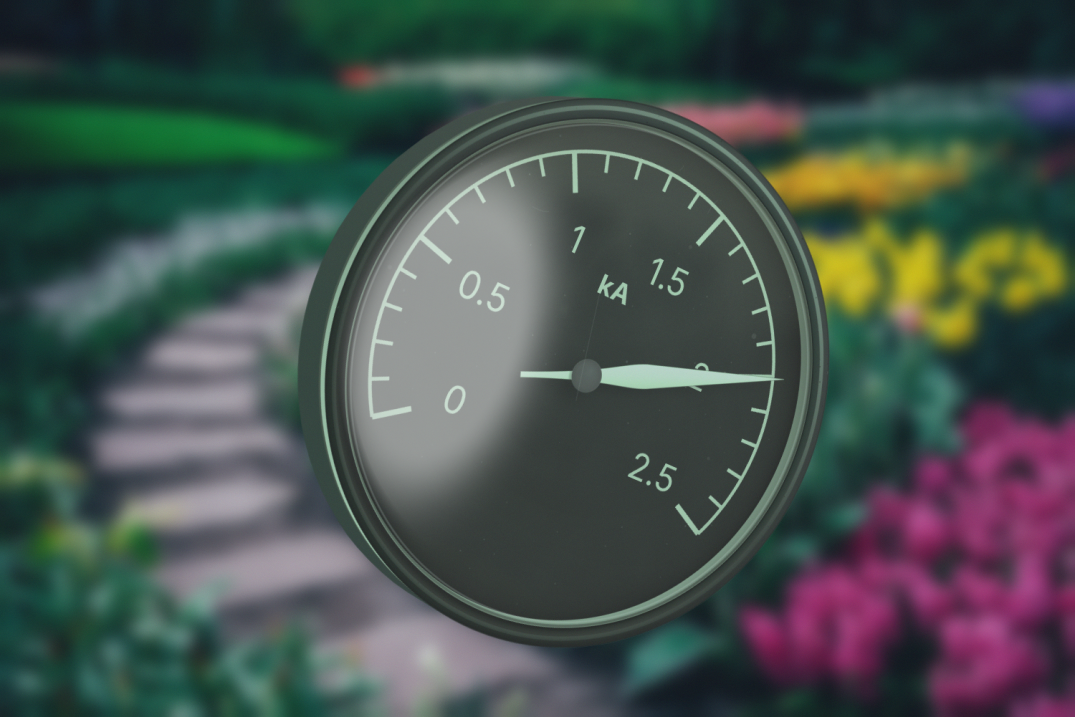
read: **2** kA
